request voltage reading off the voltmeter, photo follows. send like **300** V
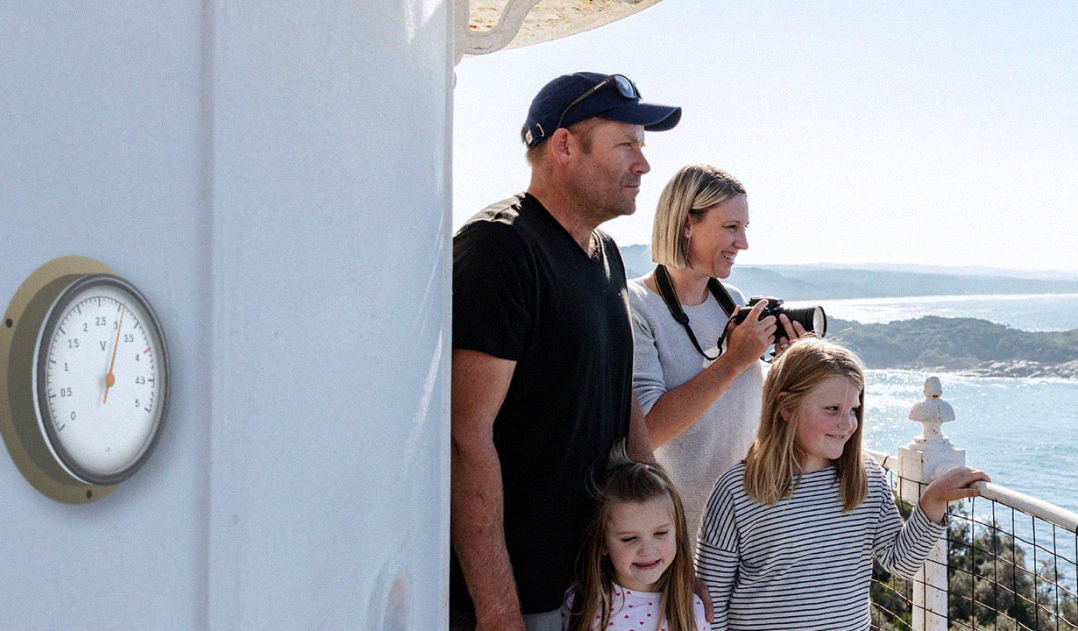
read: **3** V
